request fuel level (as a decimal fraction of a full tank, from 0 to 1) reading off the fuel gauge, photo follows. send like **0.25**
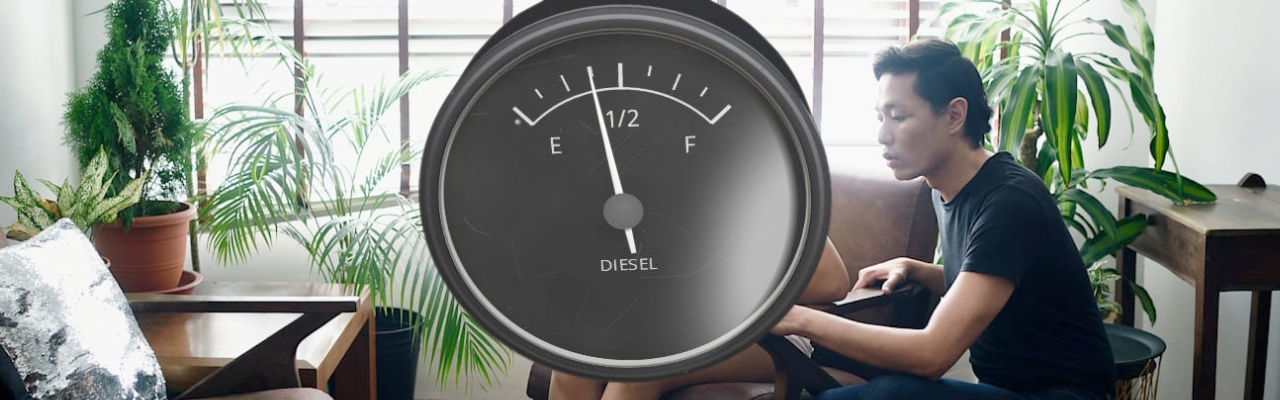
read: **0.375**
